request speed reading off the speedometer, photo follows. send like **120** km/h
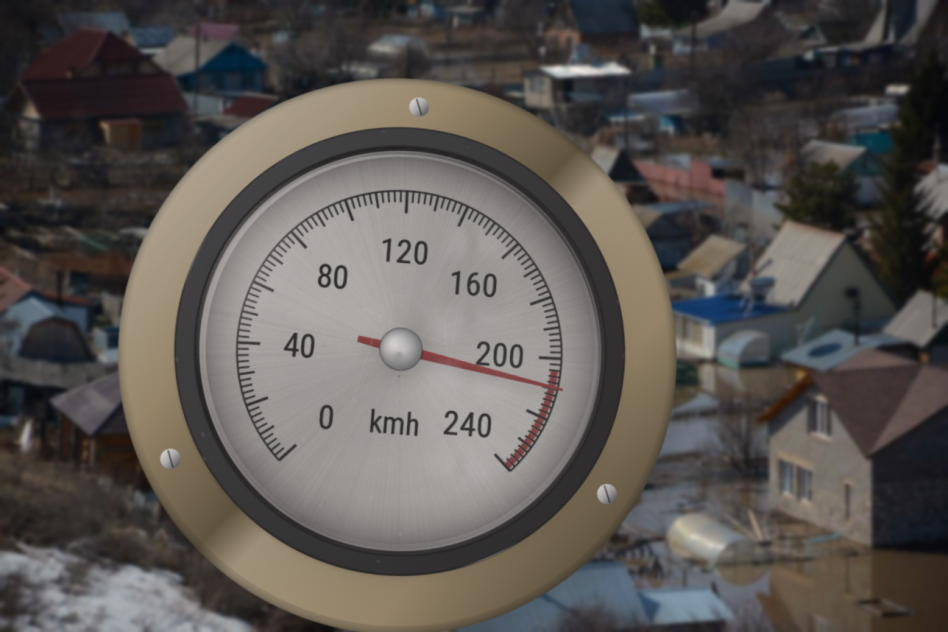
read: **210** km/h
